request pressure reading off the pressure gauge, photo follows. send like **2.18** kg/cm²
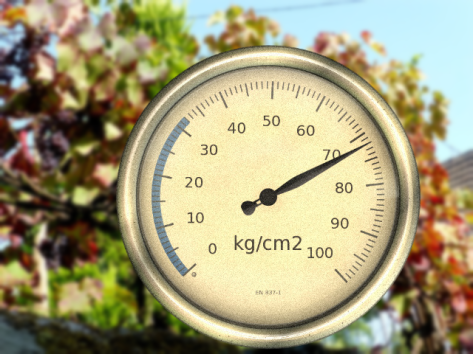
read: **72** kg/cm²
